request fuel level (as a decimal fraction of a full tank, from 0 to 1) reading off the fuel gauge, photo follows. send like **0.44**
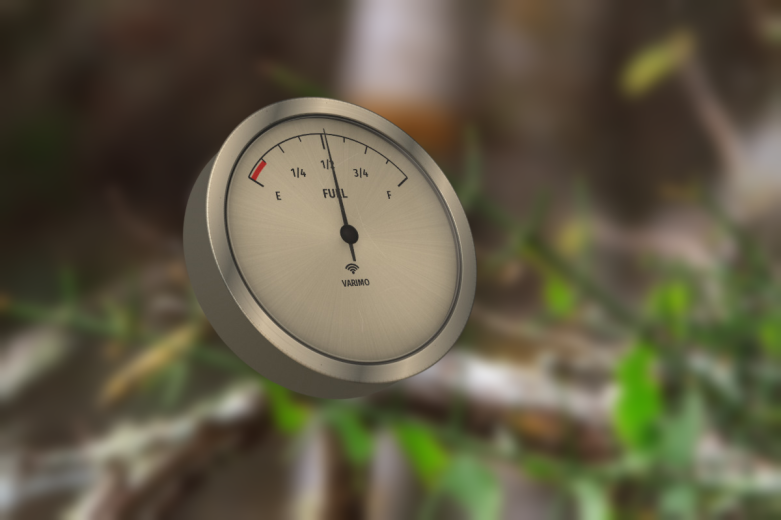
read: **0.5**
